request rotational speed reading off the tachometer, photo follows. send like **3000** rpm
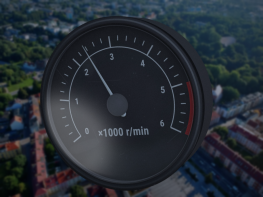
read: **2400** rpm
